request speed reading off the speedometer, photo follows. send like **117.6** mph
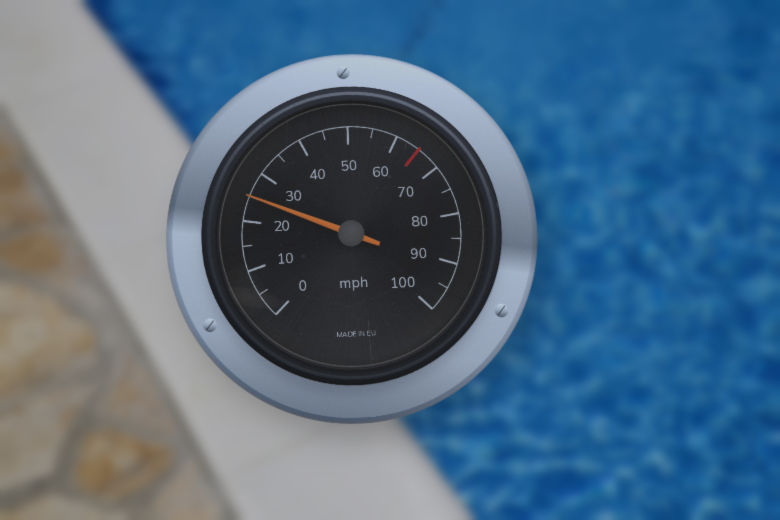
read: **25** mph
